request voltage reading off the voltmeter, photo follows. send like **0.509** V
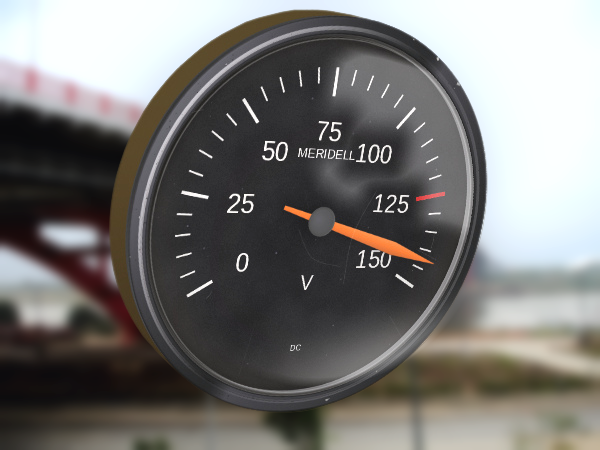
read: **142.5** V
